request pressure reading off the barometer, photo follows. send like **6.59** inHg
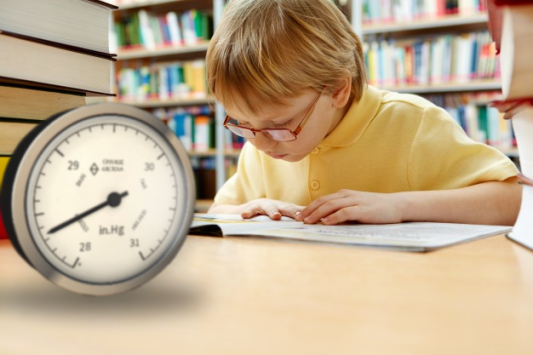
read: **28.35** inHg
